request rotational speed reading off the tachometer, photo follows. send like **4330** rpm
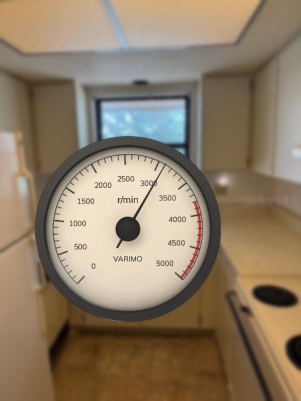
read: **3100** rpm
